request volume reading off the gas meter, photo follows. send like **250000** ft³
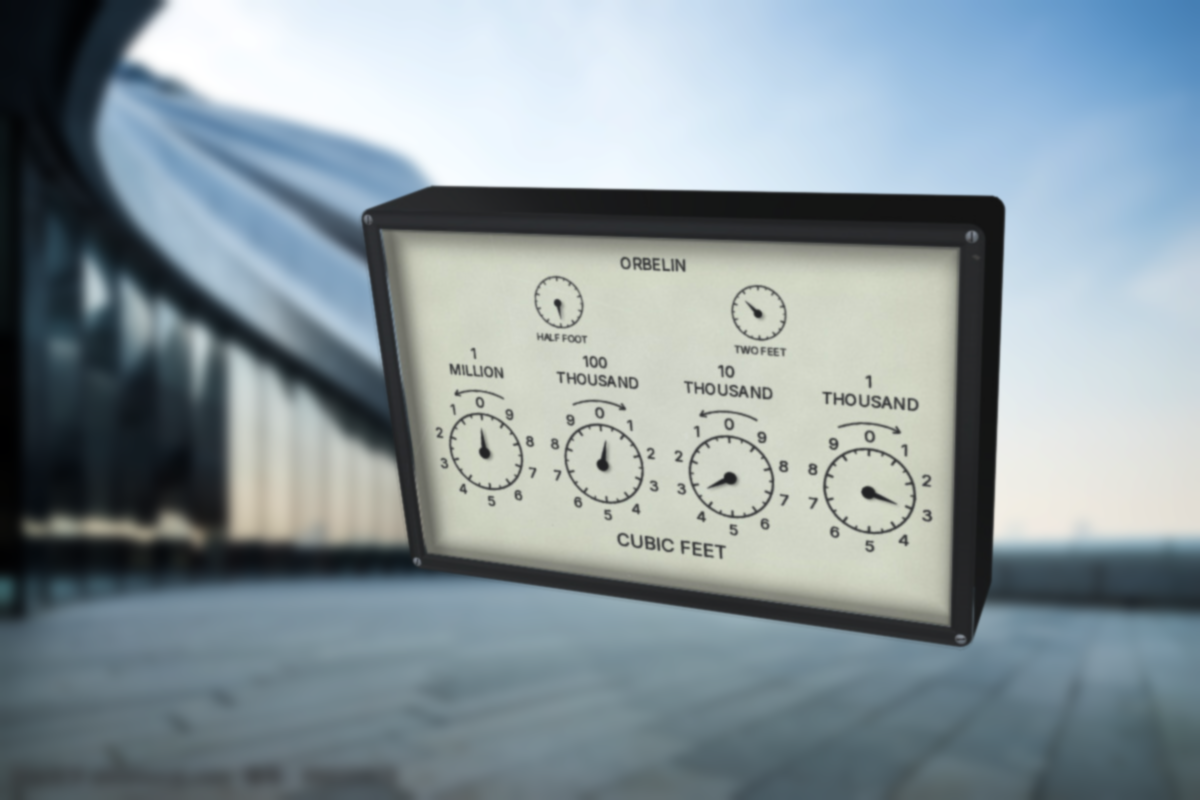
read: **3300** ft³
